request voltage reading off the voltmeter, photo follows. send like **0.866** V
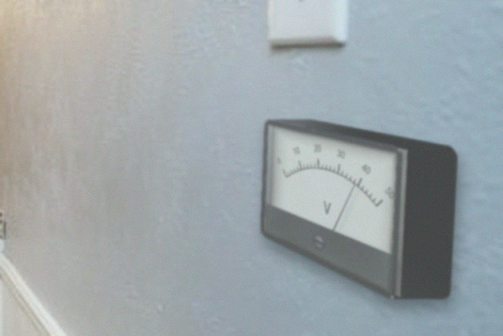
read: **40** V
